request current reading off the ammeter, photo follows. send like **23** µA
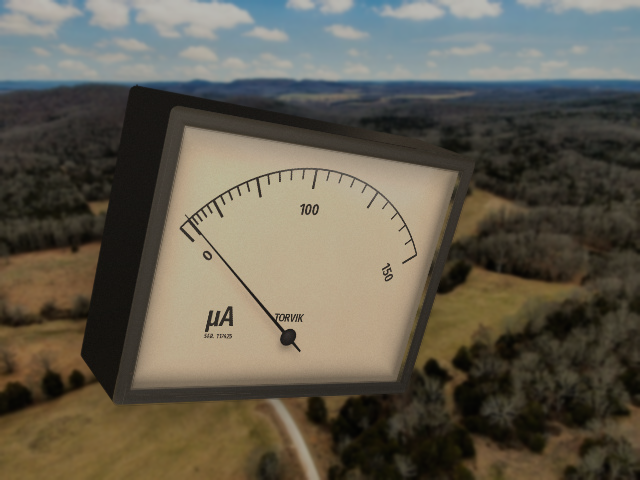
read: **25** µA
